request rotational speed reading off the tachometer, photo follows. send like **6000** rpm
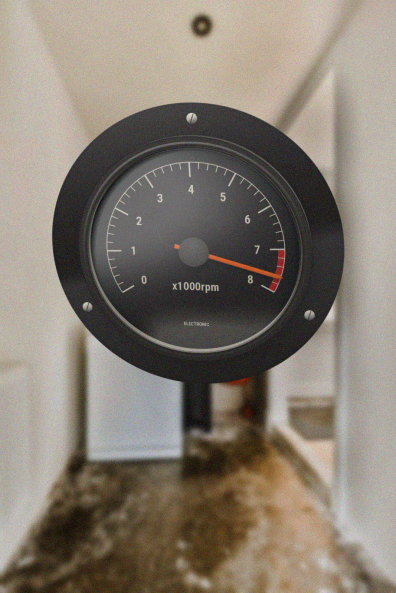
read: **7600** rpm
